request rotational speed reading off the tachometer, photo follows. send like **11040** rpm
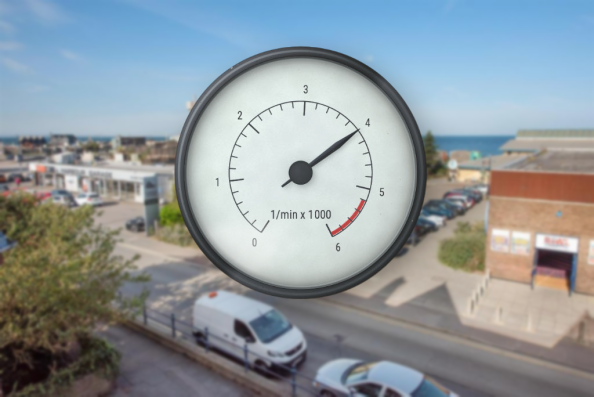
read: **4000** rpm
